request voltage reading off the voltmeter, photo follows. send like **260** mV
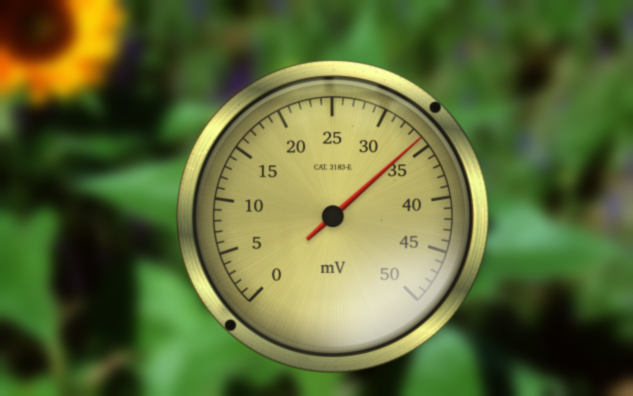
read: **34** mV
